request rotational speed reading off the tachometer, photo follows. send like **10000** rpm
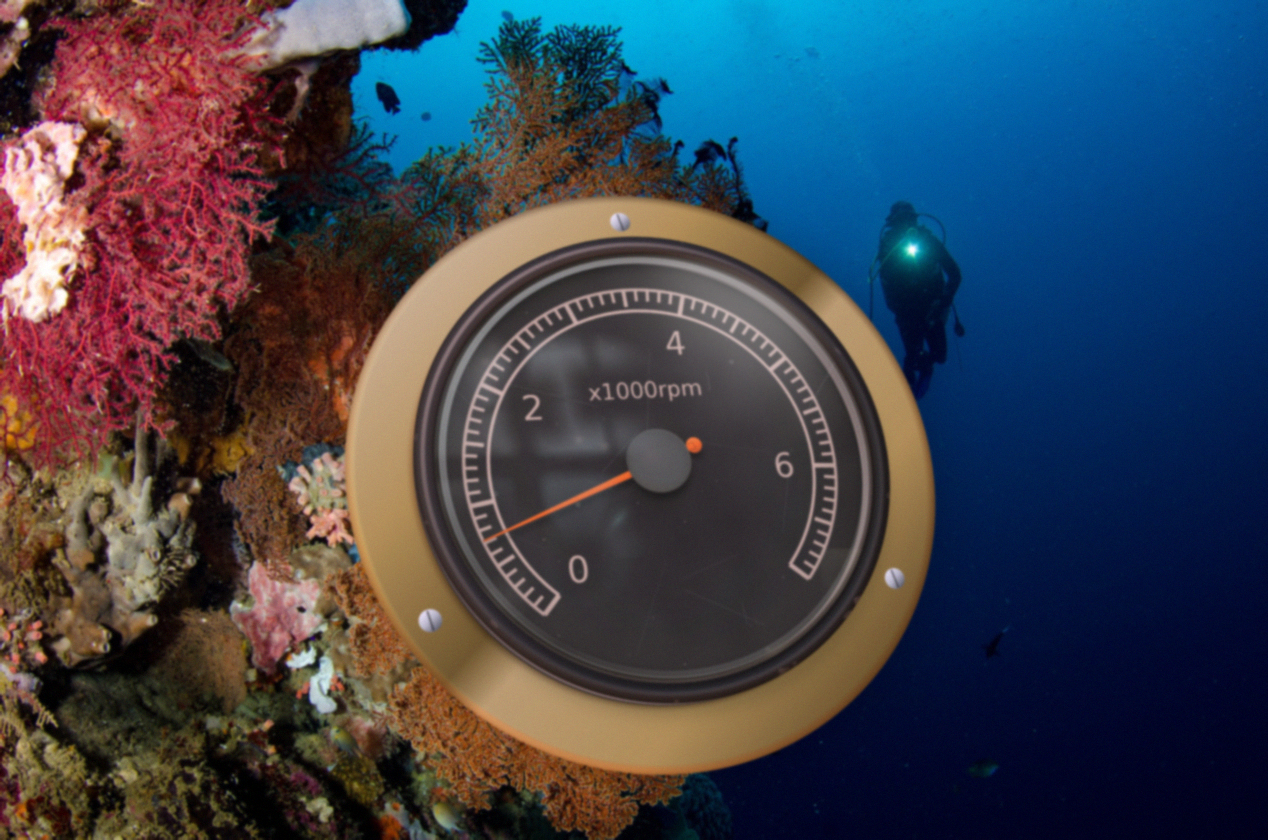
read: **700** rpm
